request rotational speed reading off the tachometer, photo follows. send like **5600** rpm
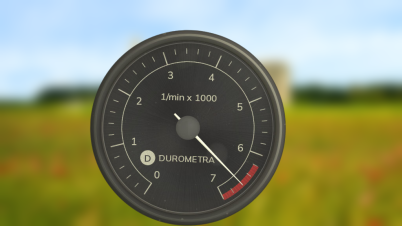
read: **6600** rpm
